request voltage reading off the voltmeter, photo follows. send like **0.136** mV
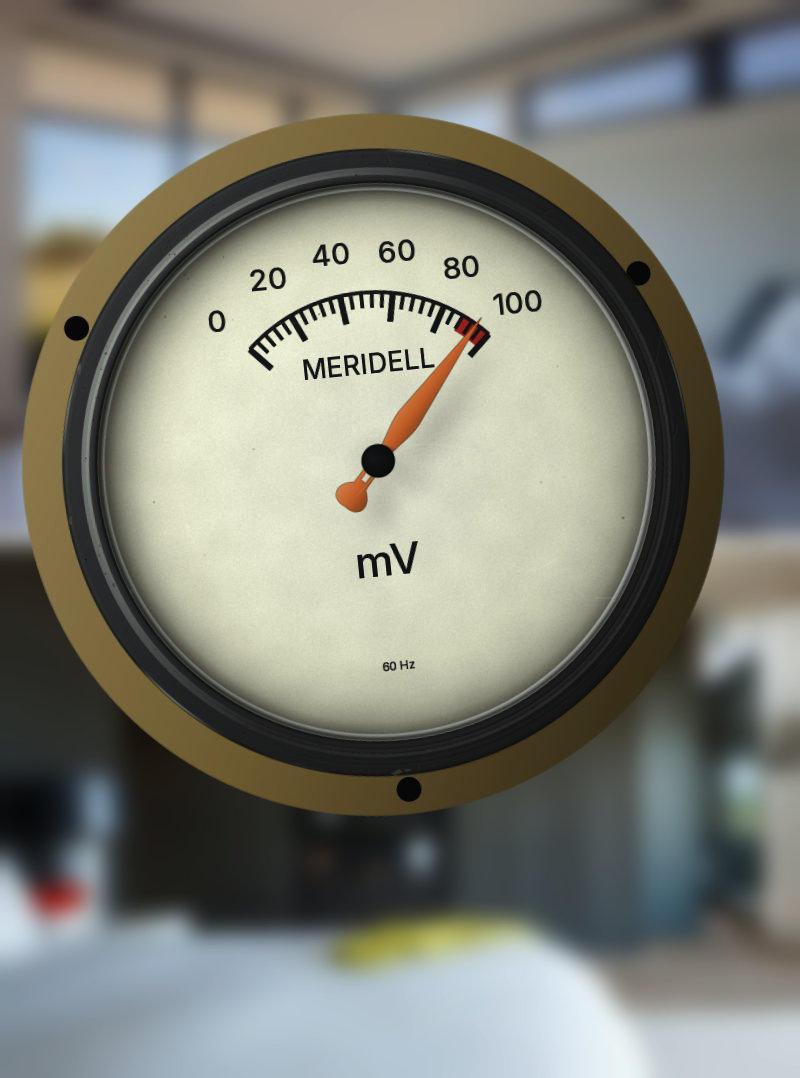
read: **94** mV
